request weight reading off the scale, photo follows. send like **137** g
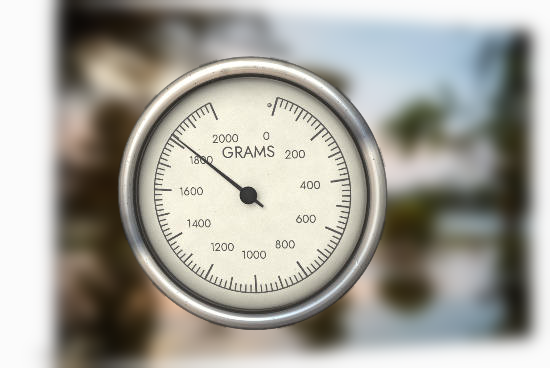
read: **1820** g
